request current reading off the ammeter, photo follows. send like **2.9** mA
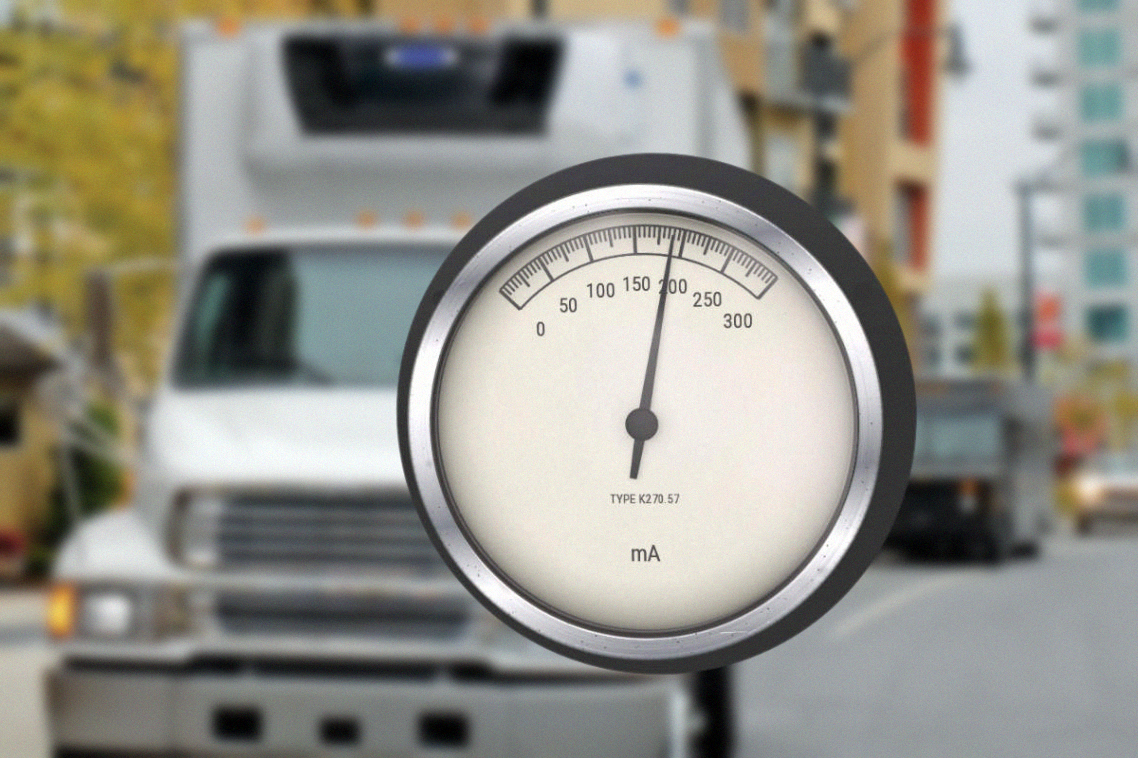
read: **190** mA
